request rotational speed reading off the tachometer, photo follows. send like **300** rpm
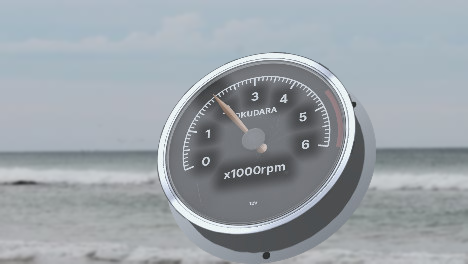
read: **2000** rpm
